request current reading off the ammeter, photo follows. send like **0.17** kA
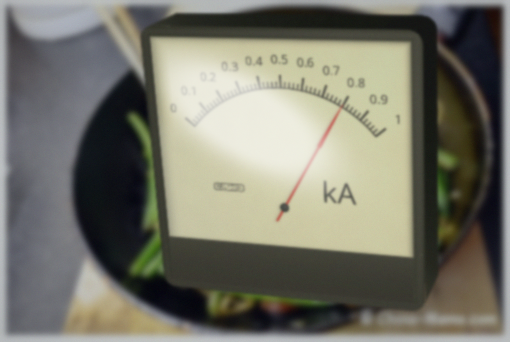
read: **0.8** kA
